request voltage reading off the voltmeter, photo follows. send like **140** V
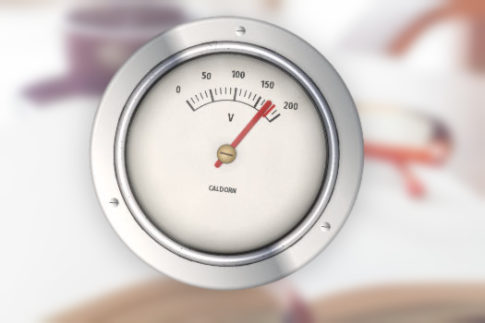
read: **170** V
